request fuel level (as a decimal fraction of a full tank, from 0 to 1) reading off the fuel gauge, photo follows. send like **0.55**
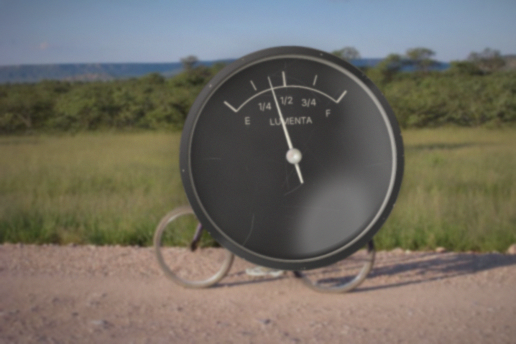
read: **0.375**
